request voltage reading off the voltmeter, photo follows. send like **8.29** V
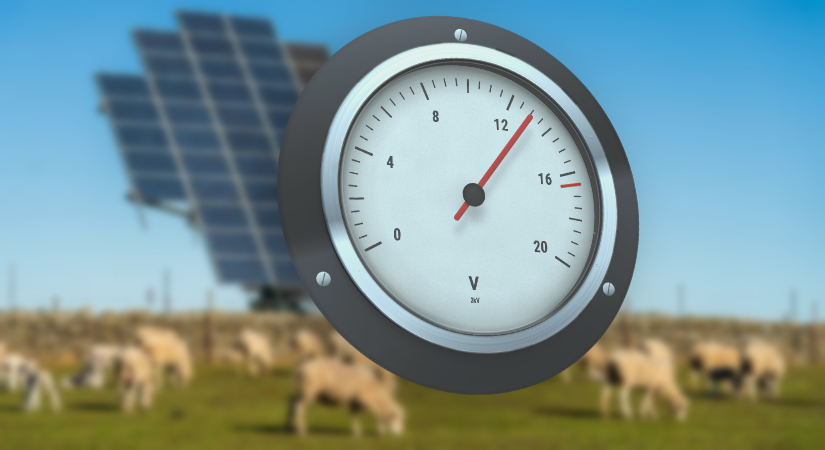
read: **13** V
